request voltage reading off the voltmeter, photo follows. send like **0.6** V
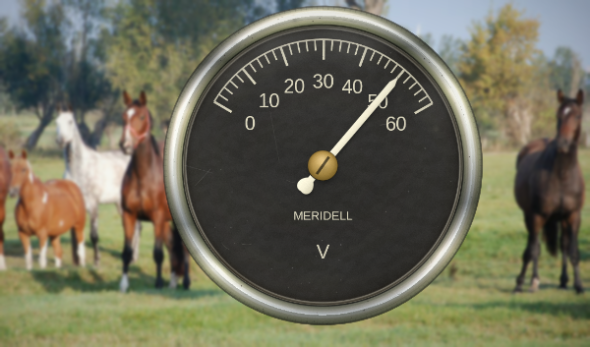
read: **50** V
